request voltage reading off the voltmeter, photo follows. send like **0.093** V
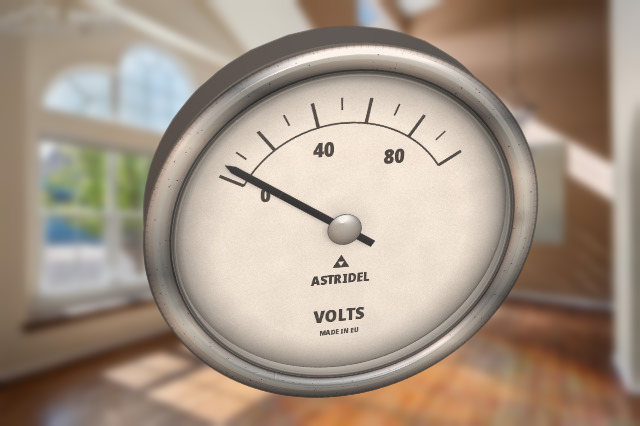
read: **5** V
